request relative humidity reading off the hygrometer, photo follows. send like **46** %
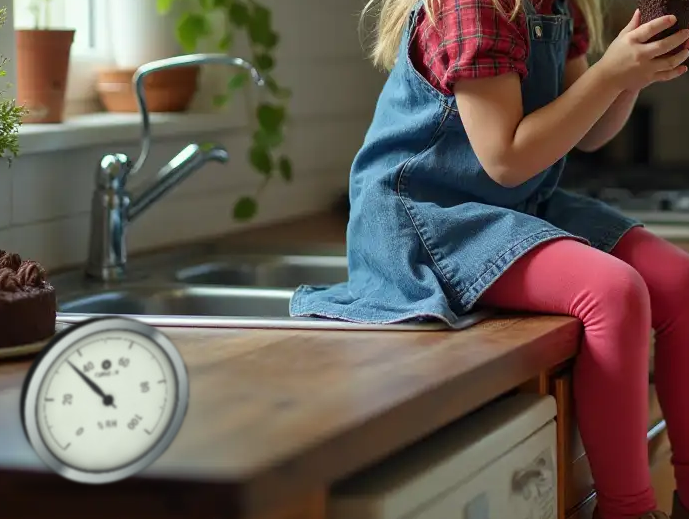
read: **35** %
